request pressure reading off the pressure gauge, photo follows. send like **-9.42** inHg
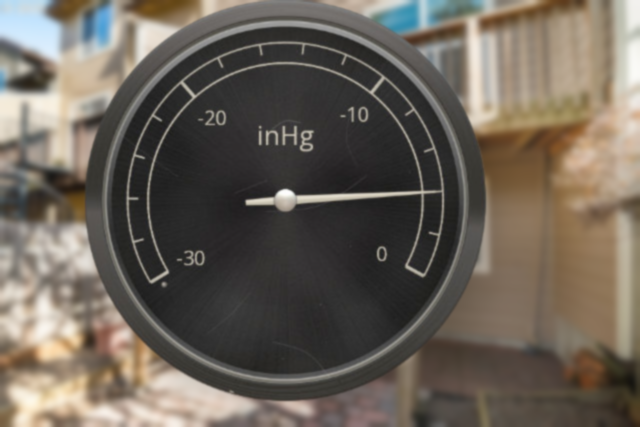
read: **-4** inHg
